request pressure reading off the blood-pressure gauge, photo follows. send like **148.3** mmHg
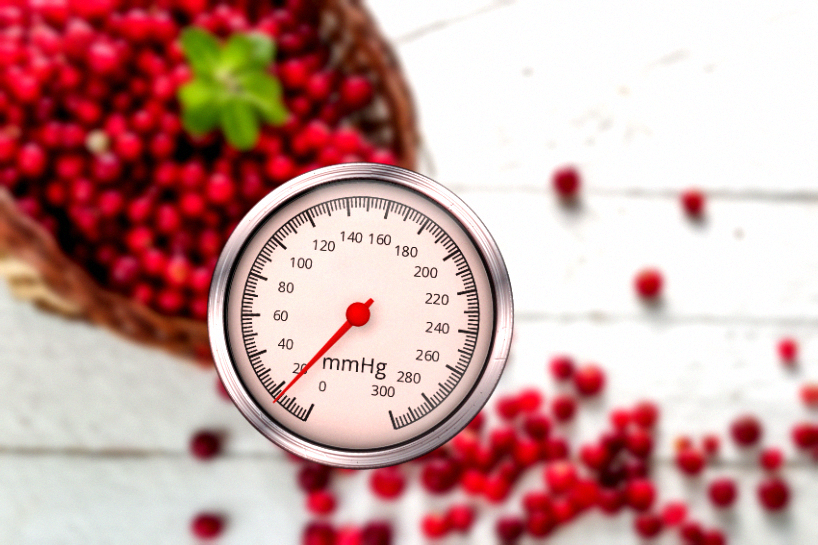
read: **16** mmHg
